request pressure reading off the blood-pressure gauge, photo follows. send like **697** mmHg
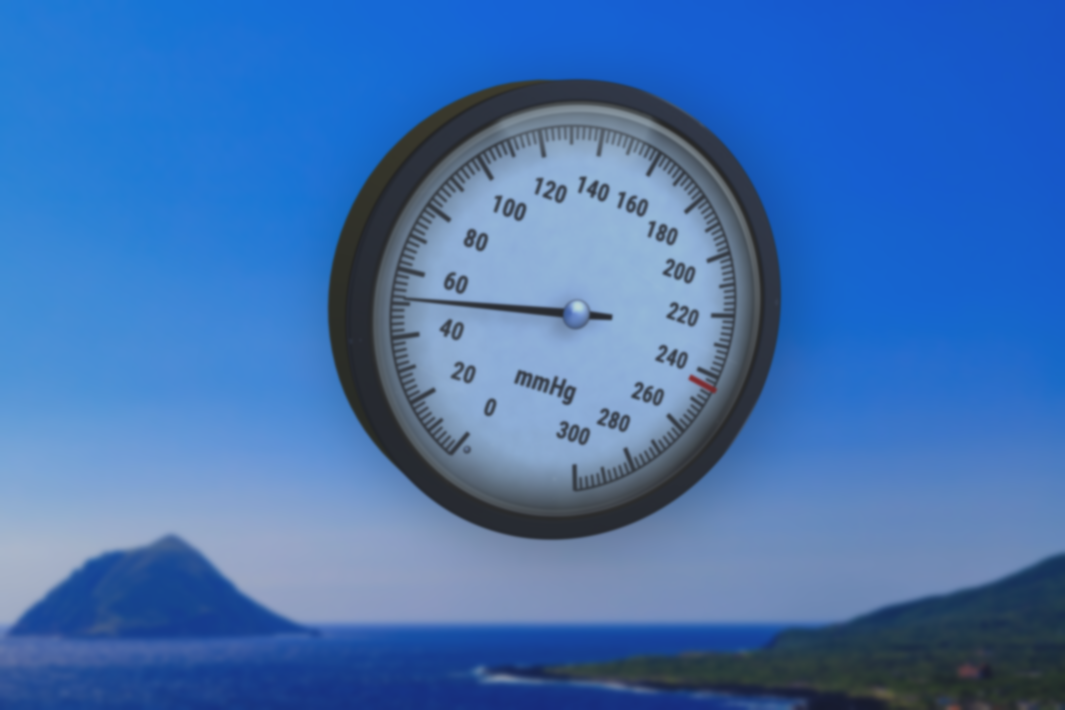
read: **52** mmHg
